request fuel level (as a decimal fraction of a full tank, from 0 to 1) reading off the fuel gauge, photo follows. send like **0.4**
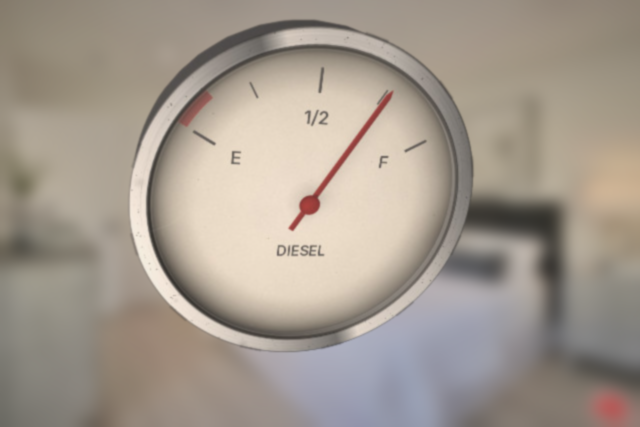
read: **0.75**
